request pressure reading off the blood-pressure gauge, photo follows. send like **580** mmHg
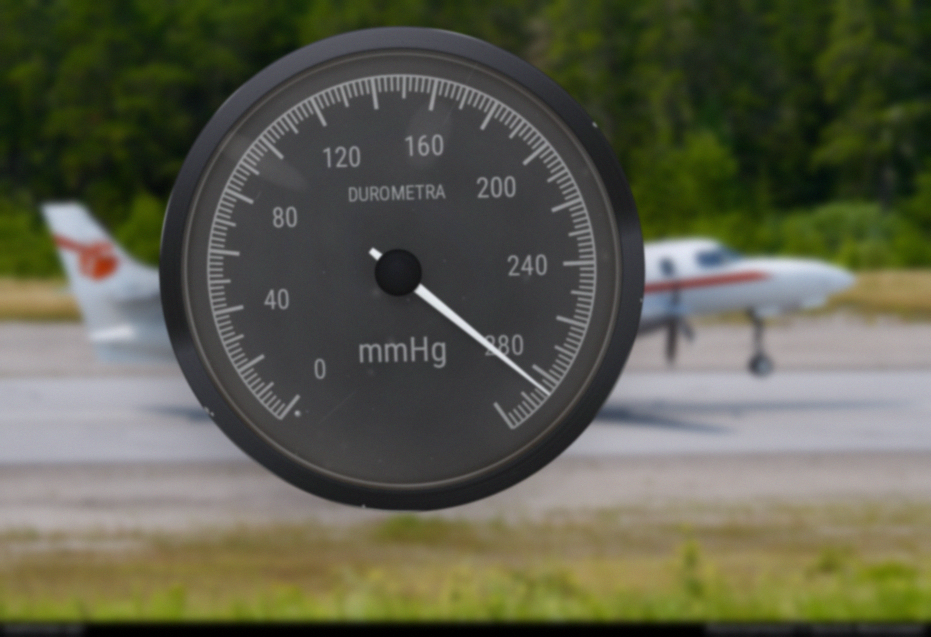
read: **284** mmHg
